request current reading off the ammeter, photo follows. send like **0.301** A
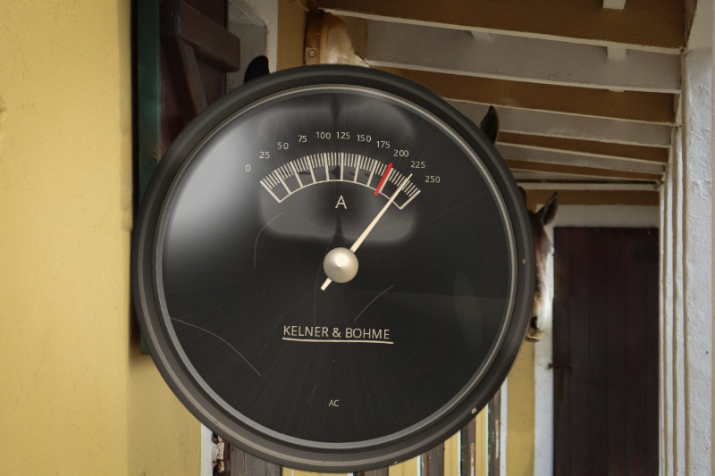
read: **225** A
